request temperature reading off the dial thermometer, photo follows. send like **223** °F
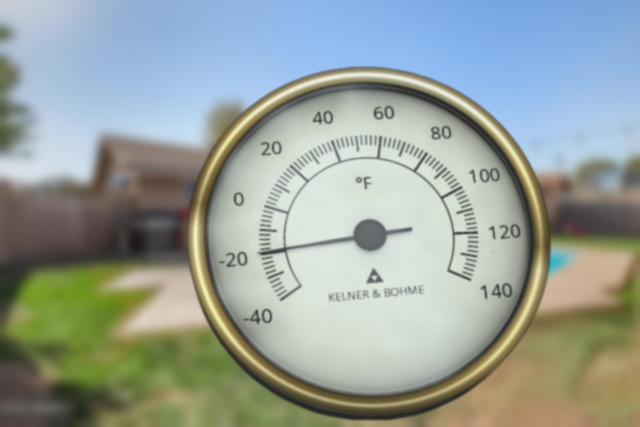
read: **-20** °F
